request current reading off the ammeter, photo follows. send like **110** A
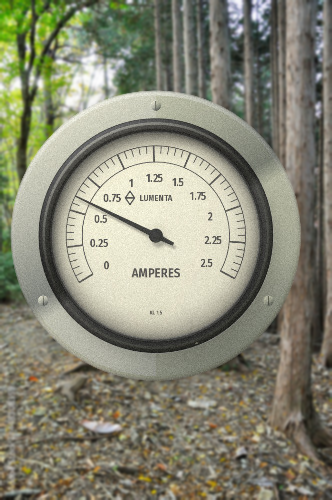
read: **0.6** A
